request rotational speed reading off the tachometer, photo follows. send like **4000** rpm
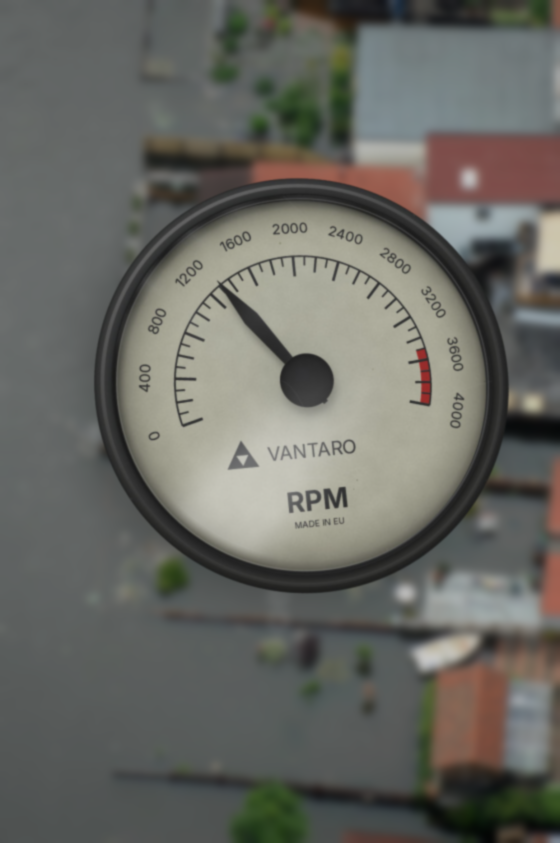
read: **1300** rpm
